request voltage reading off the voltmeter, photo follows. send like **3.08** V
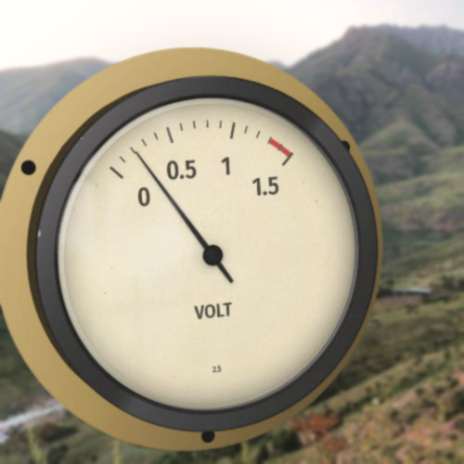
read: **0.2** V
